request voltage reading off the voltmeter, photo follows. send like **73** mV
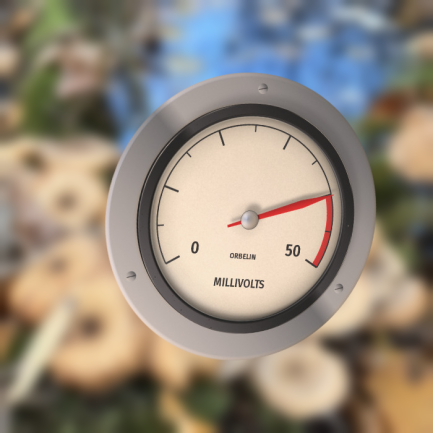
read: **40** mV
